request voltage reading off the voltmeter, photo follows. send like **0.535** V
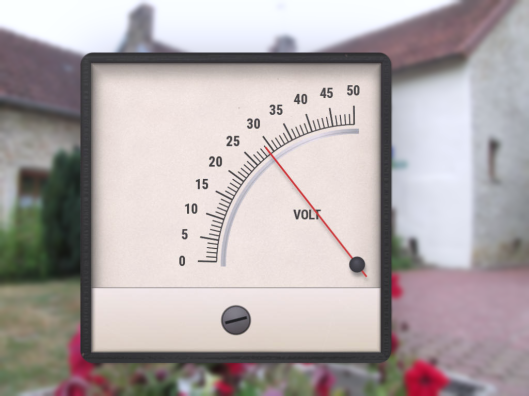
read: **29** V
